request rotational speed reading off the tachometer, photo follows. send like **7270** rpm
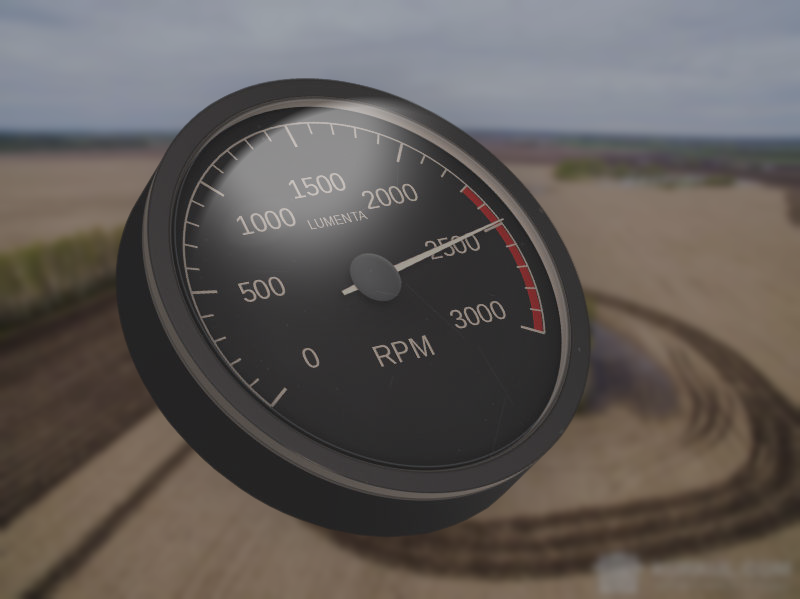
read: **2500** rpm
